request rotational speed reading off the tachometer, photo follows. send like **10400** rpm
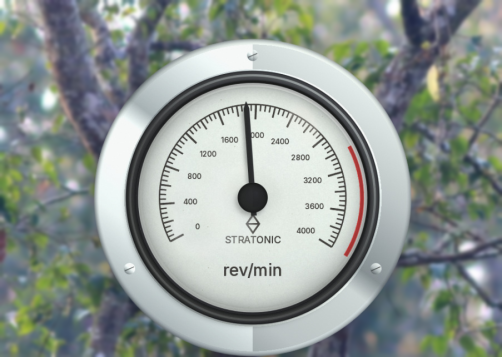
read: **1900** rpm
